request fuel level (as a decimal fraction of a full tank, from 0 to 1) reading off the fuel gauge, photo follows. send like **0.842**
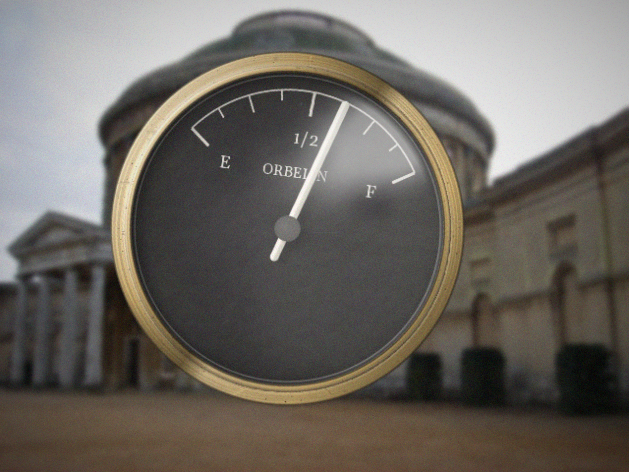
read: **0.625**
